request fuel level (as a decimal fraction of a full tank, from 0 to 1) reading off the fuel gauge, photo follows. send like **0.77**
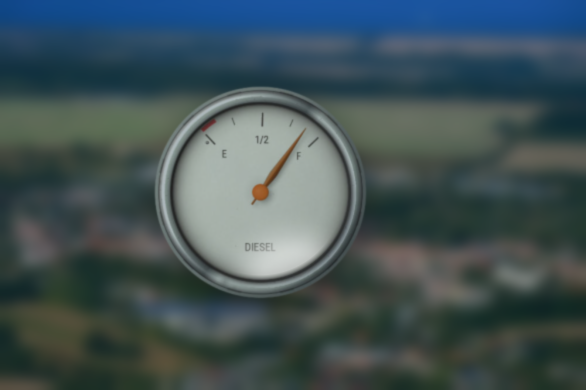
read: **0.875**
